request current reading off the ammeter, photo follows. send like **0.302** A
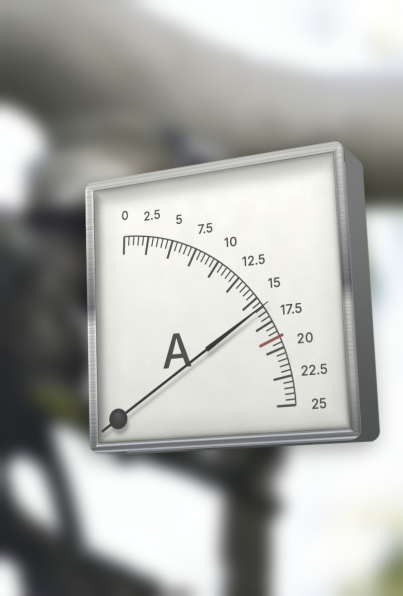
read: **16** A
